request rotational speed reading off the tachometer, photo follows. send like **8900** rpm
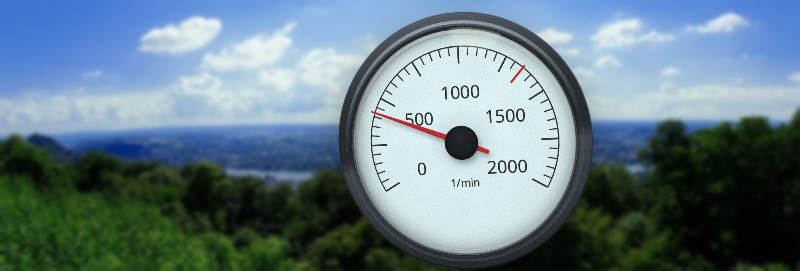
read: **425** rpm
